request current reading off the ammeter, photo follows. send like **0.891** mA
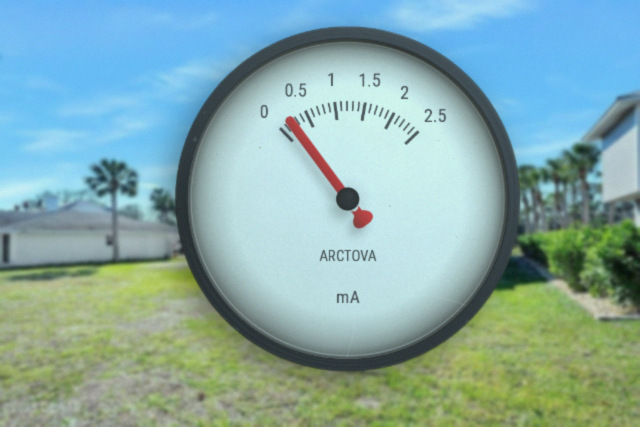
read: **0.2** mA
